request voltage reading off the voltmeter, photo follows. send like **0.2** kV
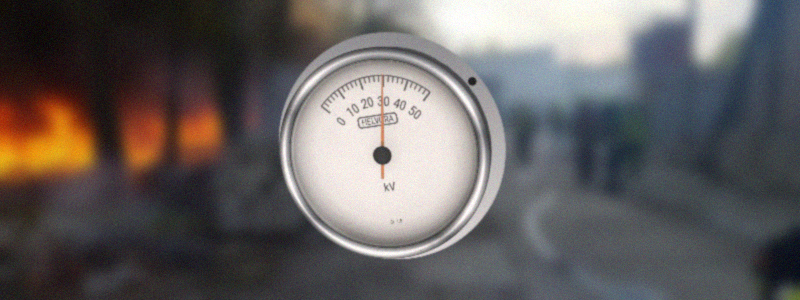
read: **30** kV
